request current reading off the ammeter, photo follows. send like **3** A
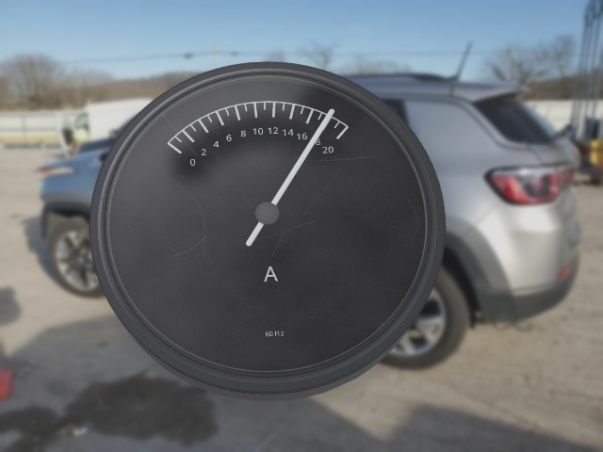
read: **18** A
